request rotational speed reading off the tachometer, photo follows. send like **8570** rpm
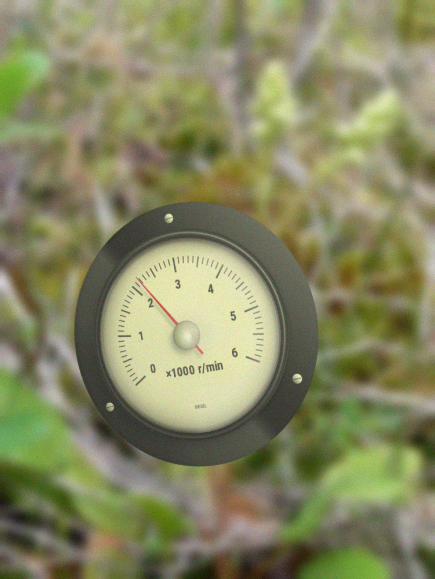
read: **2200** rpm
